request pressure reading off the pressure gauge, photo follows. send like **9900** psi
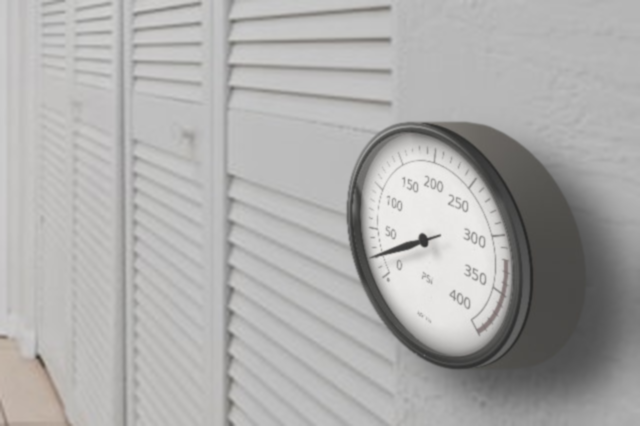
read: **20** psi
